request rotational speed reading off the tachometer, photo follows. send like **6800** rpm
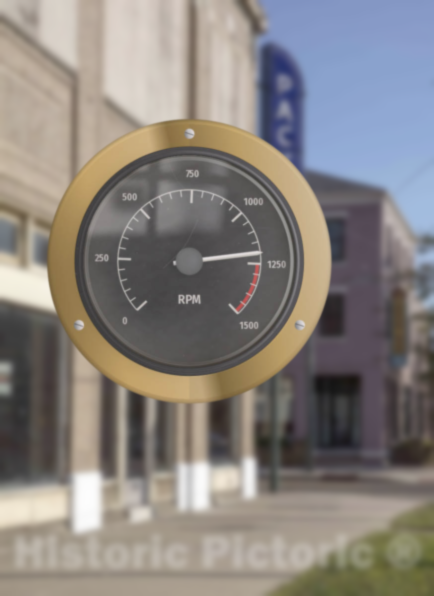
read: **1200** rpm
